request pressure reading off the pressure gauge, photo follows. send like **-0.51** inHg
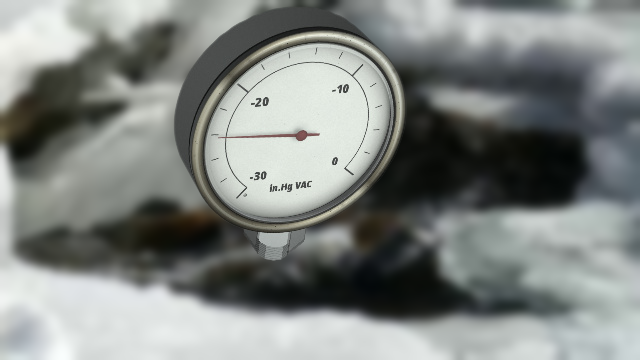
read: **-24** inHg
